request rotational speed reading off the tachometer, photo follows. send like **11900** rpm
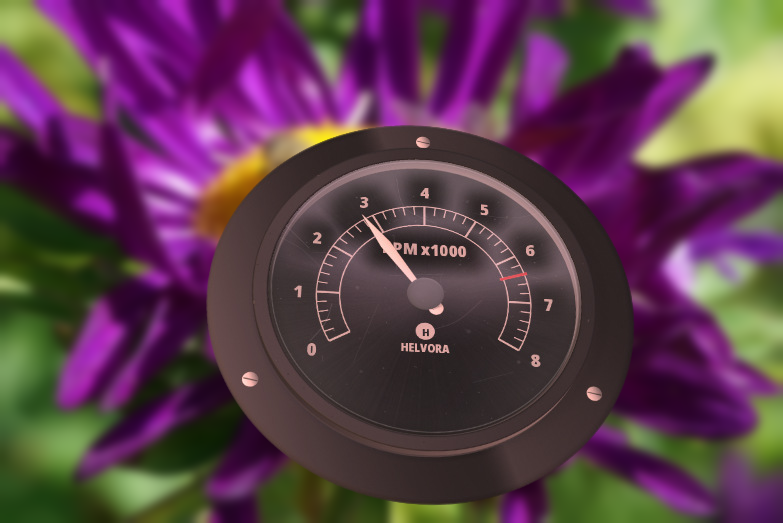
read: **2800** rpm
